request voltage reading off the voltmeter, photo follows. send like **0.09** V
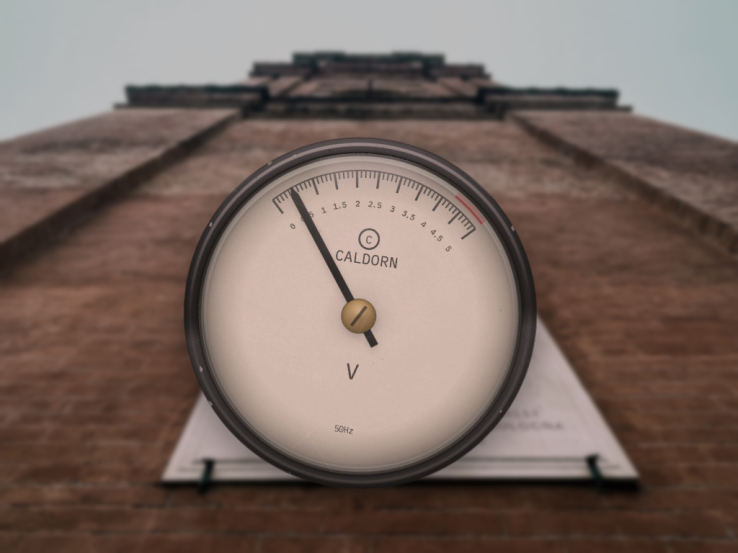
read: **0.5** V
